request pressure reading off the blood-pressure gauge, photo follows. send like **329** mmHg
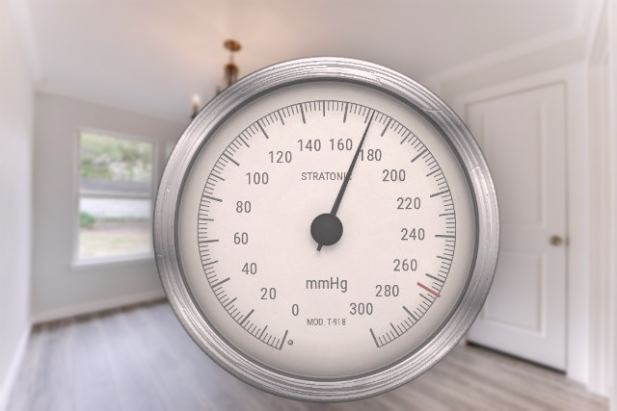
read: **172** mmHg
